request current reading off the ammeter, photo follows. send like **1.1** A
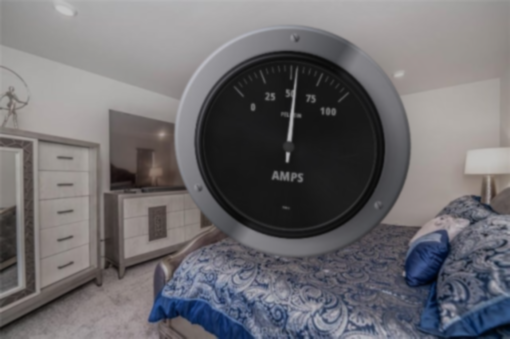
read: **55** A
